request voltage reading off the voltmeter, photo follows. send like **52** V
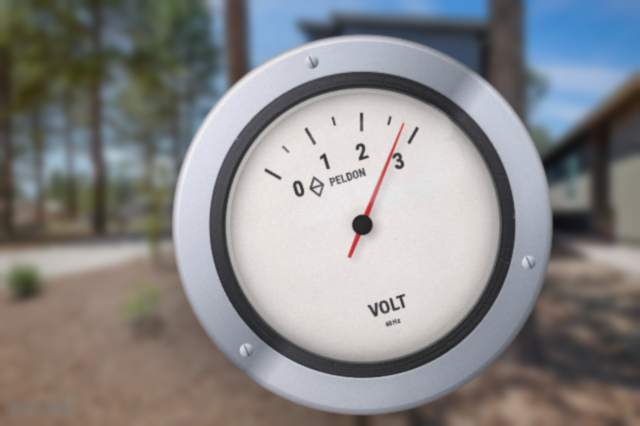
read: **2.75** V
